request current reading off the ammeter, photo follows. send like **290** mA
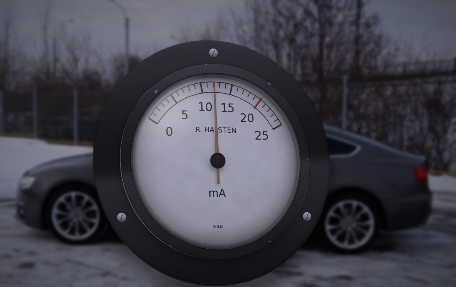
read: **12** mA
